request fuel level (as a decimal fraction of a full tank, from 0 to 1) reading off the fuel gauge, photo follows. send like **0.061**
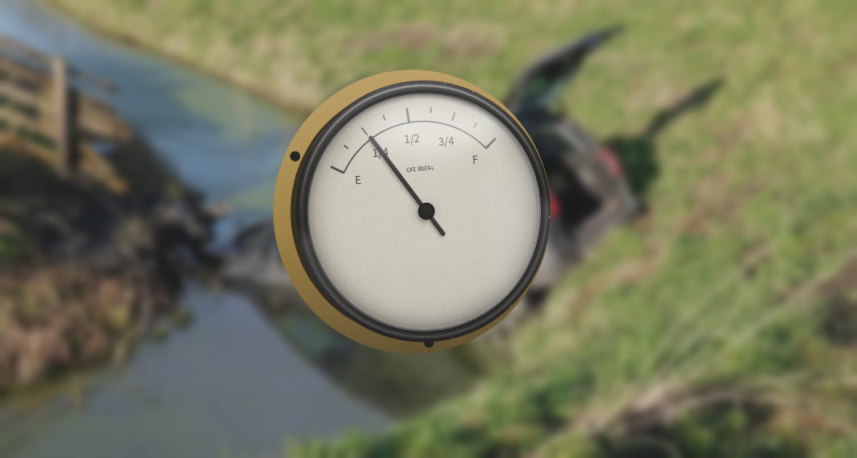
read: **0.25**
